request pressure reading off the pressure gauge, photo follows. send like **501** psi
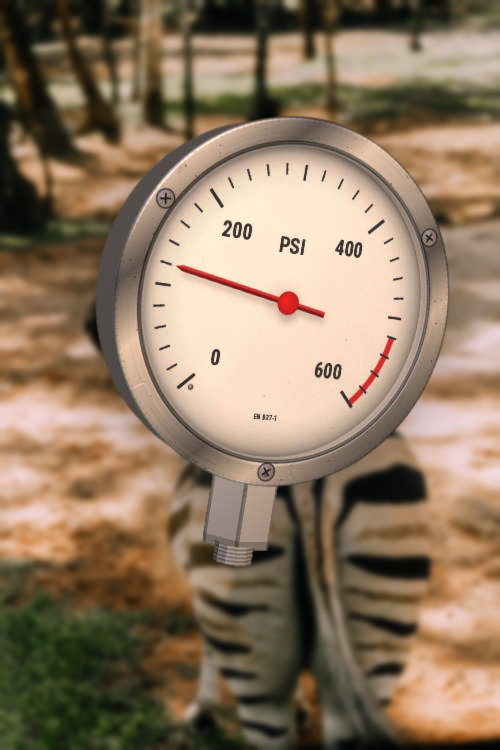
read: **120** psi
